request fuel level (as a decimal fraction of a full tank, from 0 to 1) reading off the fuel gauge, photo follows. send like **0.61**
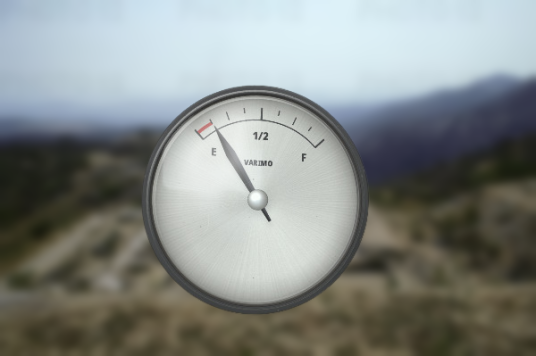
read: **0.125**
